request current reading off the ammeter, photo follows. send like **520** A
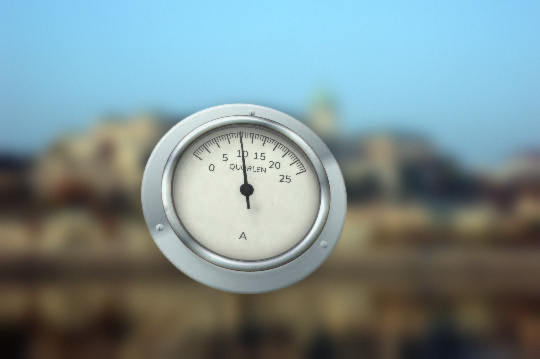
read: **10** A
